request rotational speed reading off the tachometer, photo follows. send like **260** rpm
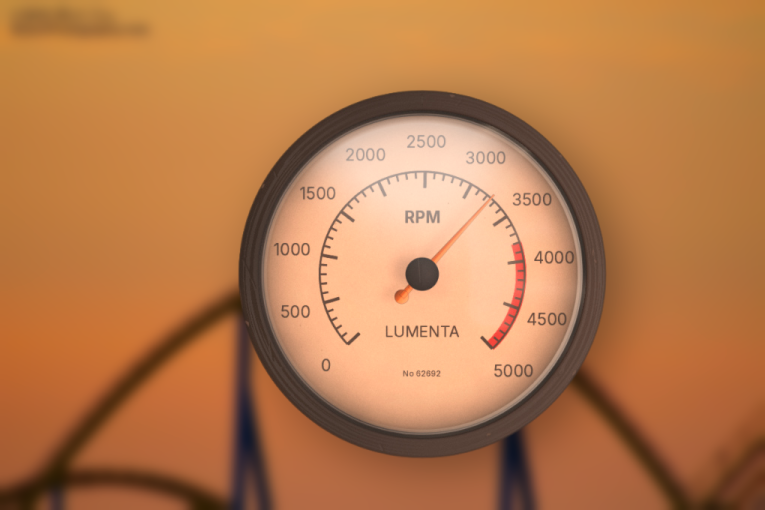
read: **3250** rpm
